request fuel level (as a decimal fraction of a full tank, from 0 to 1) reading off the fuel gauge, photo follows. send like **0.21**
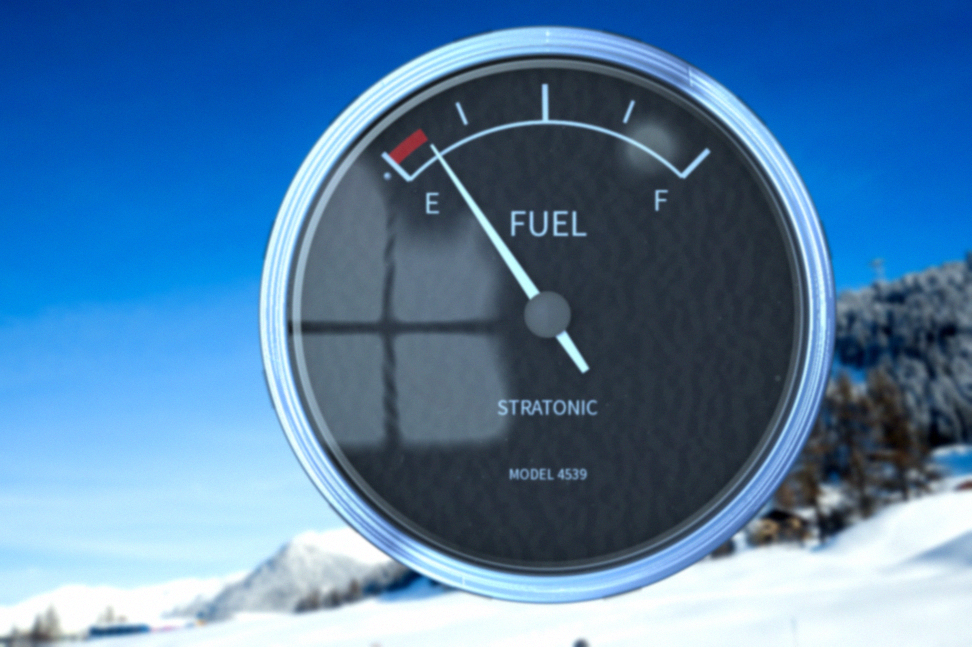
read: **0.125**
